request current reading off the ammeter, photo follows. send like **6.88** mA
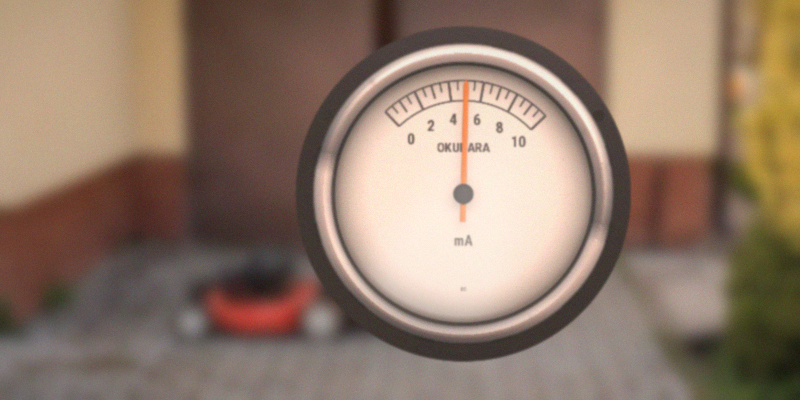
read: **5** mA
